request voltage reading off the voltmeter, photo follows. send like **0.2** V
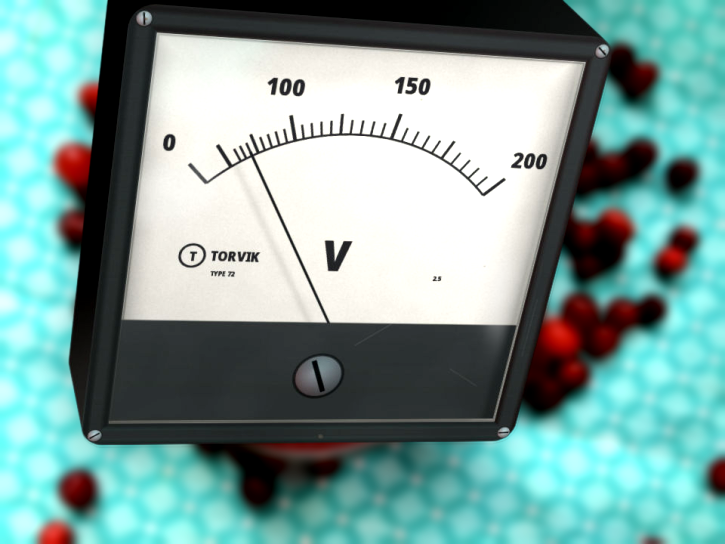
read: **70** V
